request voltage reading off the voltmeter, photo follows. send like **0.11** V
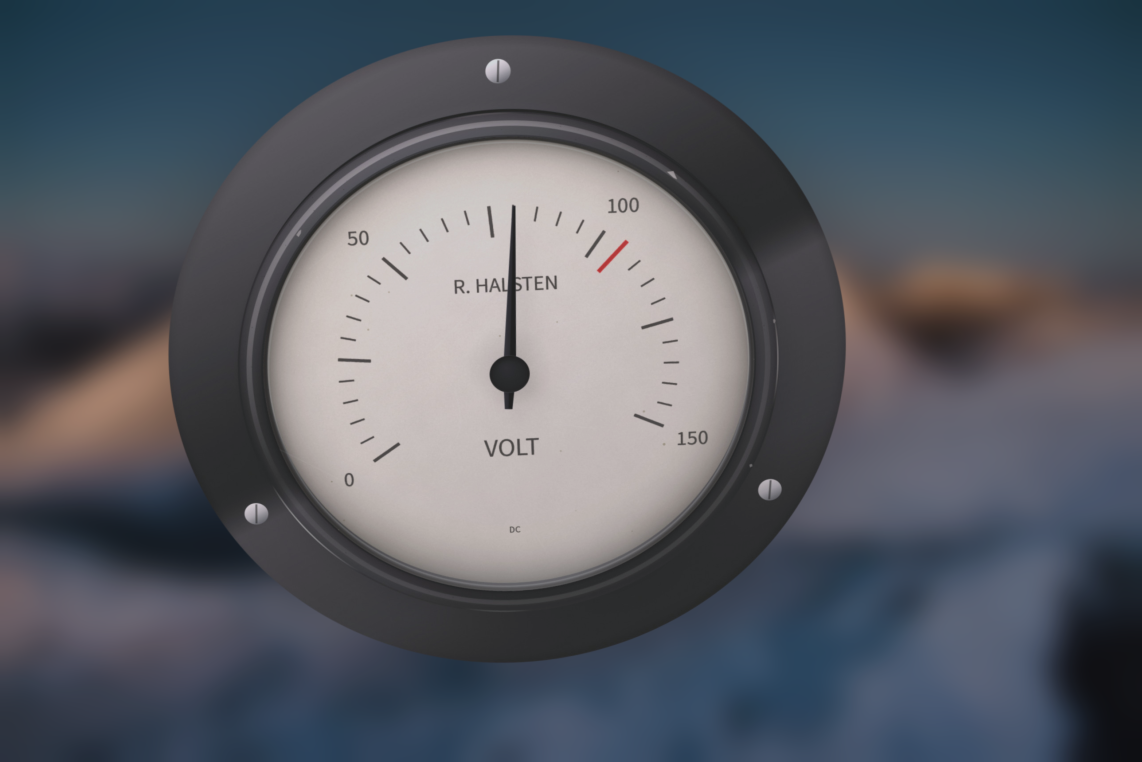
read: **80** V
